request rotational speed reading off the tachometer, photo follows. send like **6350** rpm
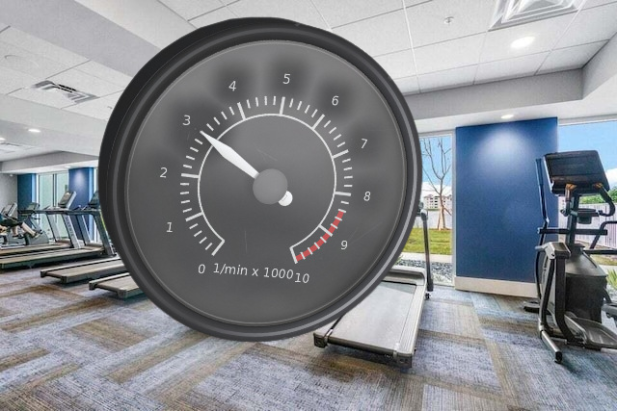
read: **3000** rpm
